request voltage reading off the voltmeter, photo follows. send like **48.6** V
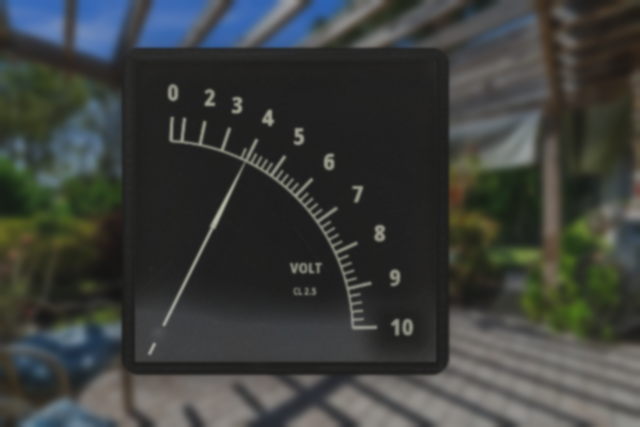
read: **4** V
